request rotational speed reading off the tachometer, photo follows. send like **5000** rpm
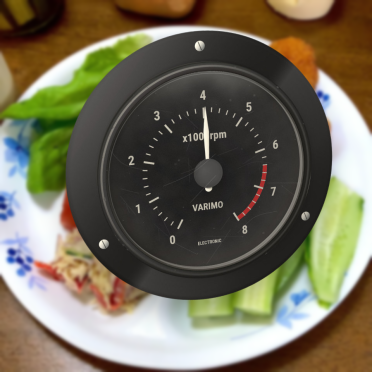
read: **4000** rpm
